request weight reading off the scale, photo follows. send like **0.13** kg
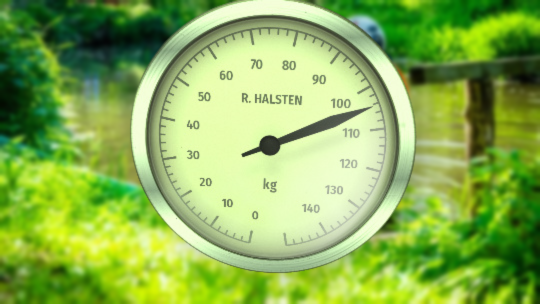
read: **104** kg
